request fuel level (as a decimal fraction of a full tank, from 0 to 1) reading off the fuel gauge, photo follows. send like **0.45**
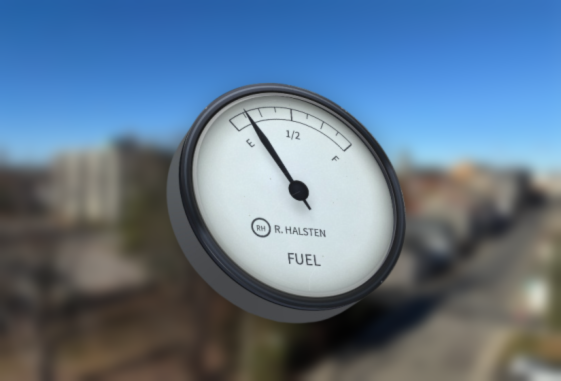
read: **0.125**
